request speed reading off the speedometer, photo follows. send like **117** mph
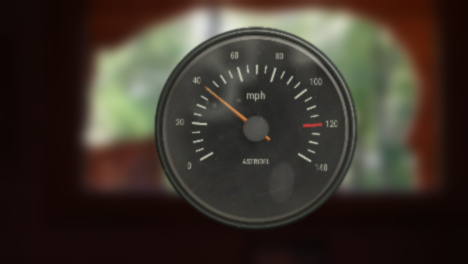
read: **40** mph
